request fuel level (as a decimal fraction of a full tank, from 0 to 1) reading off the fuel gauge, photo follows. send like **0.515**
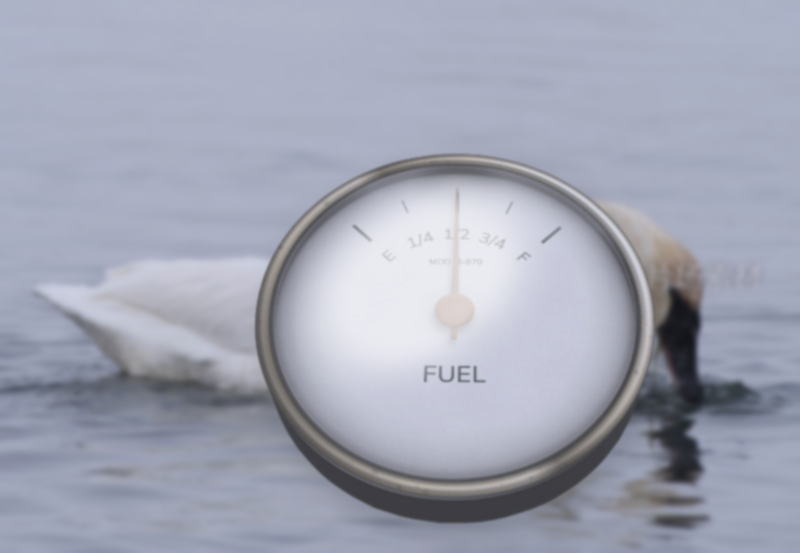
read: **0.5**
